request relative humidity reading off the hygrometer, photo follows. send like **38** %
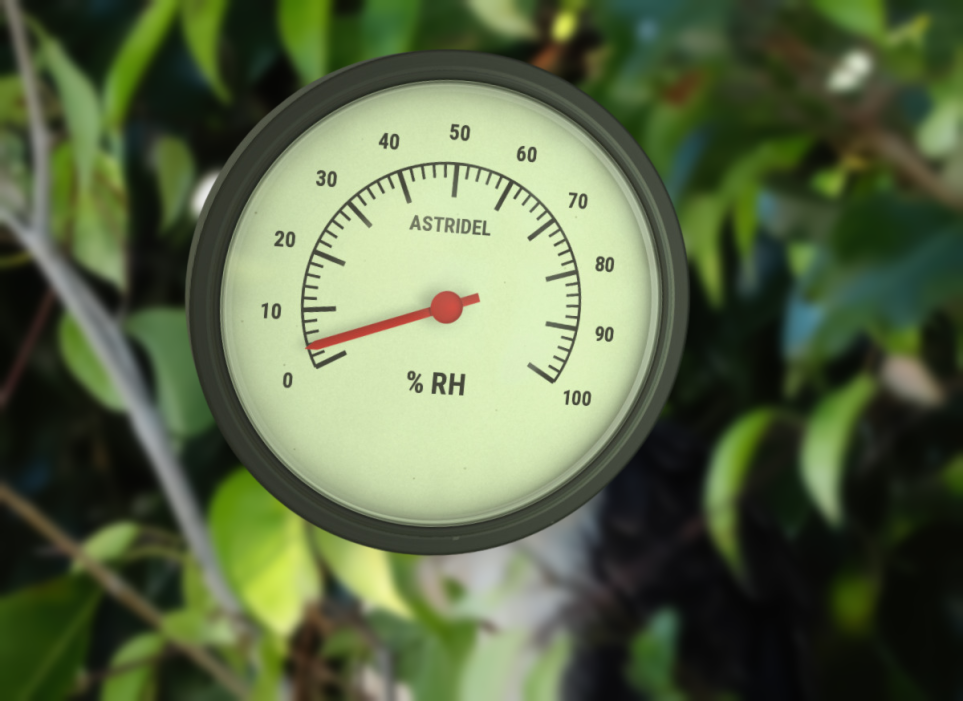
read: **4** %
